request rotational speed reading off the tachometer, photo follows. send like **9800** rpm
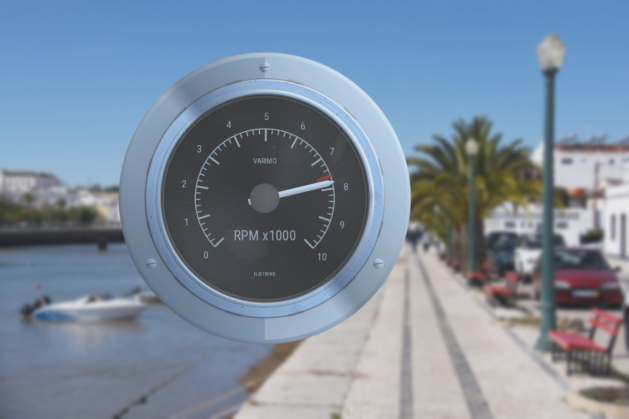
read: **7800** rpm
